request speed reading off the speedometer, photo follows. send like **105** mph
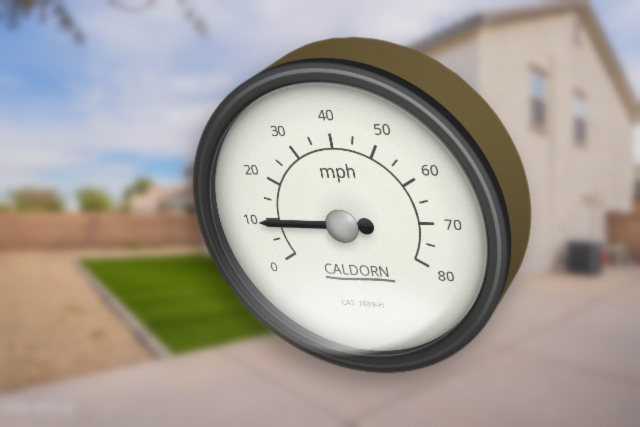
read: **10** mph
